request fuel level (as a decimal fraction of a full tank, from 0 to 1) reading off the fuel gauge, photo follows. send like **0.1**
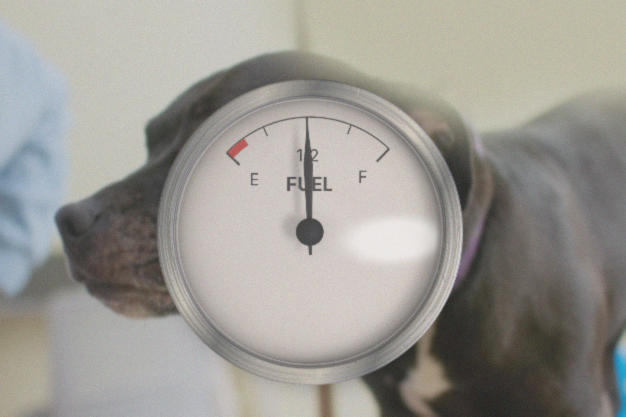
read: **0.5**
